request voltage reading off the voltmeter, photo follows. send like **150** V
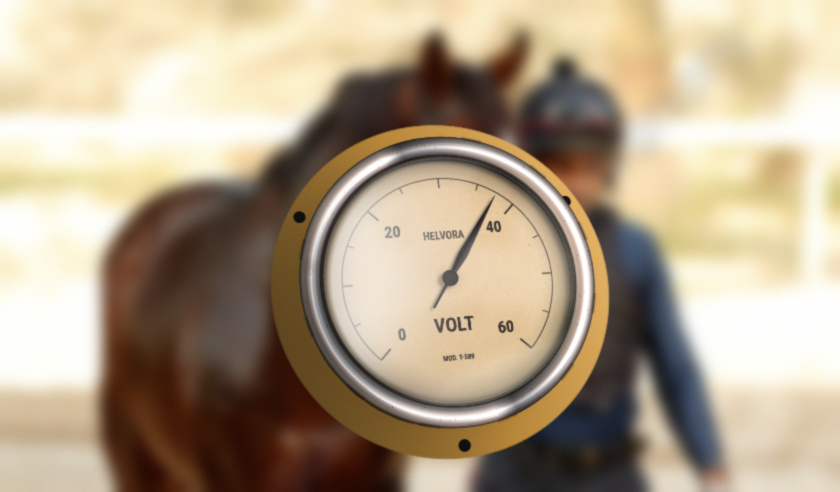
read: **37.5** V
